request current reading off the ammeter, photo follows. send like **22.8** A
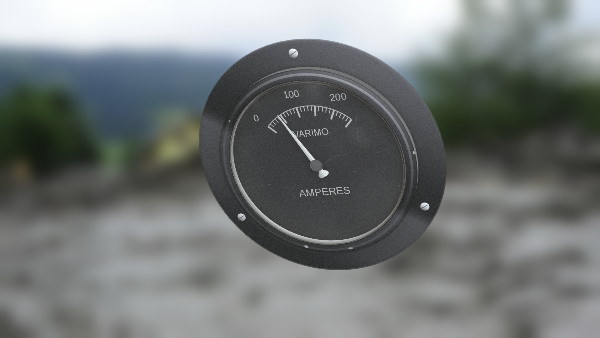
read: **50** A
